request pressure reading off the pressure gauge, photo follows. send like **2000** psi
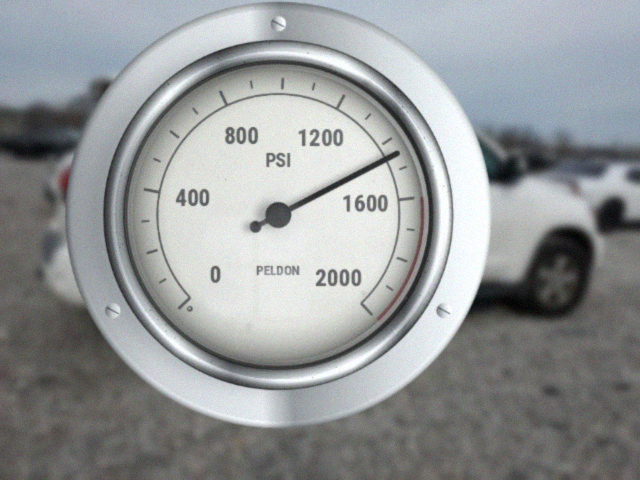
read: **1450** psi
